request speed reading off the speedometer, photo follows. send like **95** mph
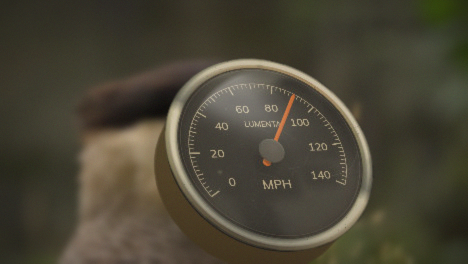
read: **90** mph
